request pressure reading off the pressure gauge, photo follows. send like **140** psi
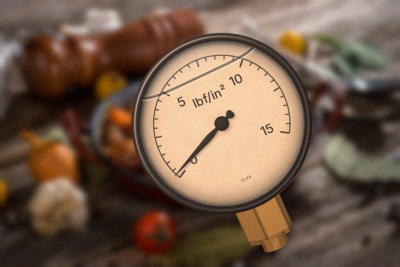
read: **0.25** psi
